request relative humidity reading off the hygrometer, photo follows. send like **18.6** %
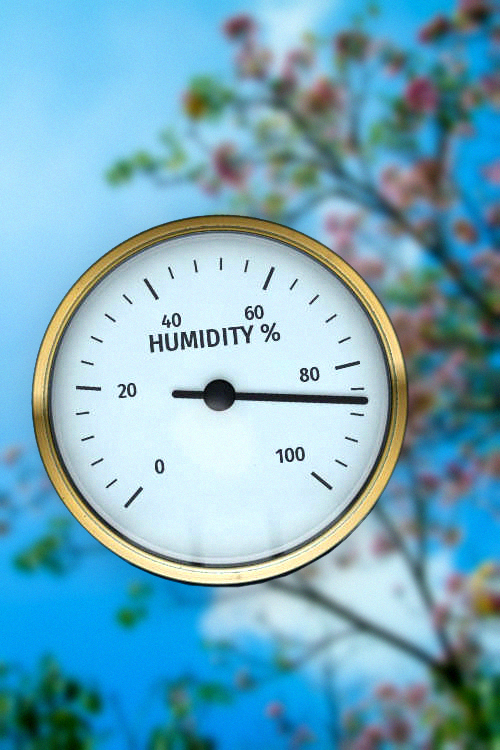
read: **86** %
